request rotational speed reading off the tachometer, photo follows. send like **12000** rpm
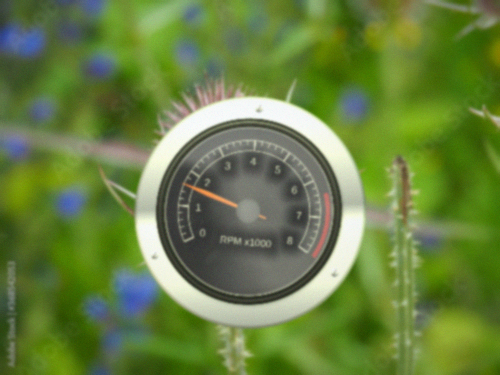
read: **1600** rpm
